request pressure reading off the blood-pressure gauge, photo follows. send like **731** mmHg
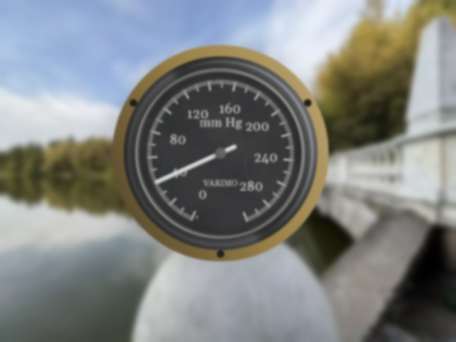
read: **40** mmHg
